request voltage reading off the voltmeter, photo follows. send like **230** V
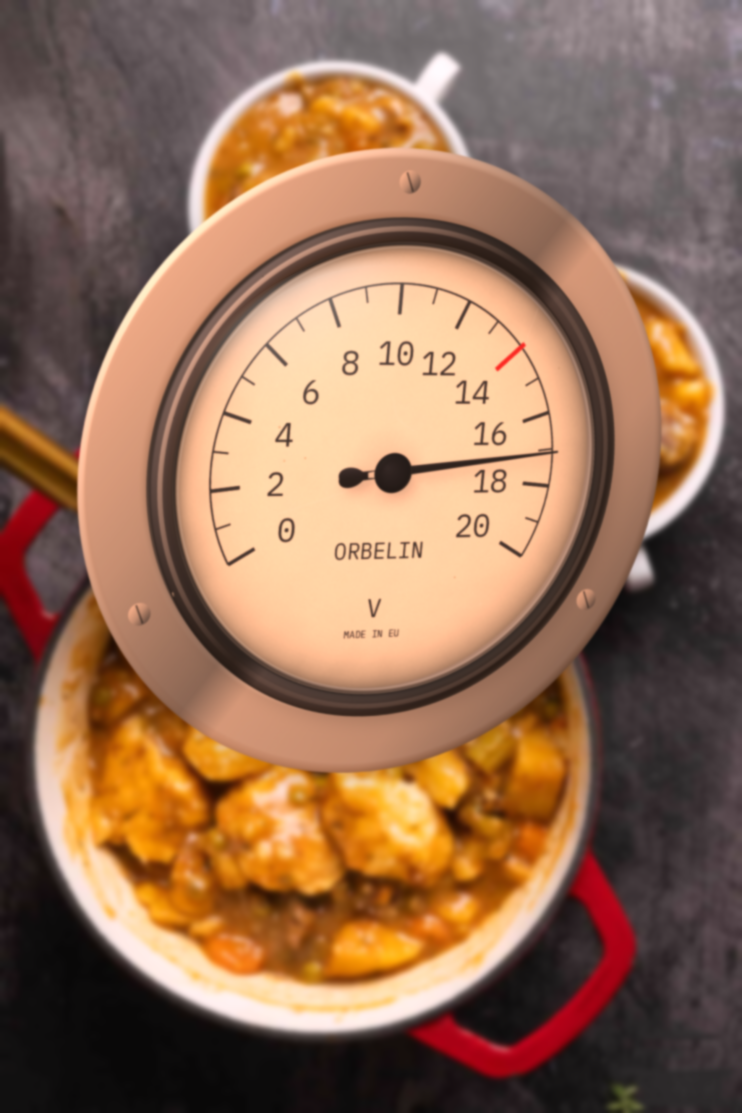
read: **17** V
